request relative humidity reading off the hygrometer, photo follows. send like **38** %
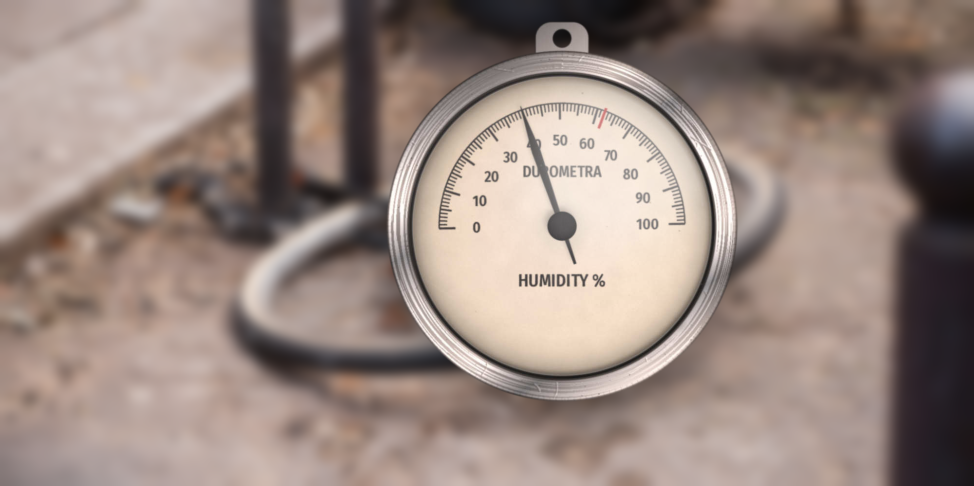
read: **40** %
